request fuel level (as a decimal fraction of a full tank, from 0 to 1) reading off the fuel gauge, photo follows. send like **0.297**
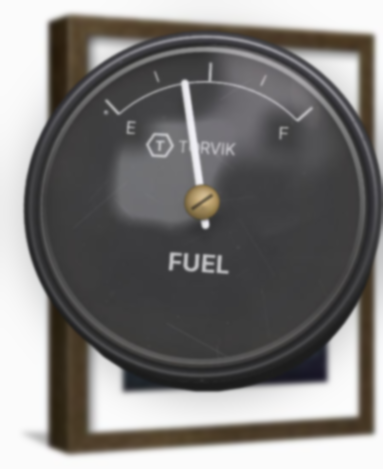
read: **0.375**
